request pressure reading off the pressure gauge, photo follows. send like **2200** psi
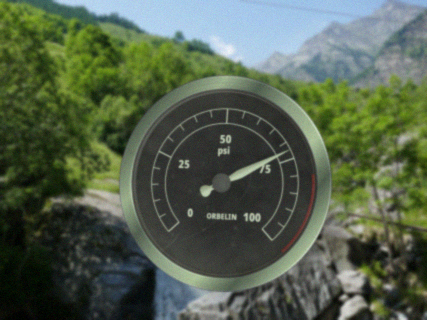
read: **72.5** psi
